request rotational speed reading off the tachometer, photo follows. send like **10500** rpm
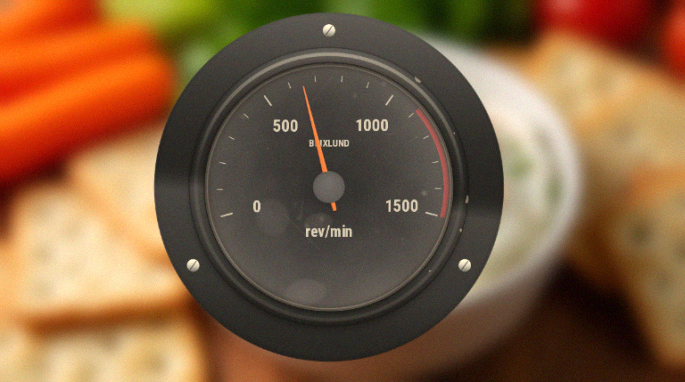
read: **650** rpm
